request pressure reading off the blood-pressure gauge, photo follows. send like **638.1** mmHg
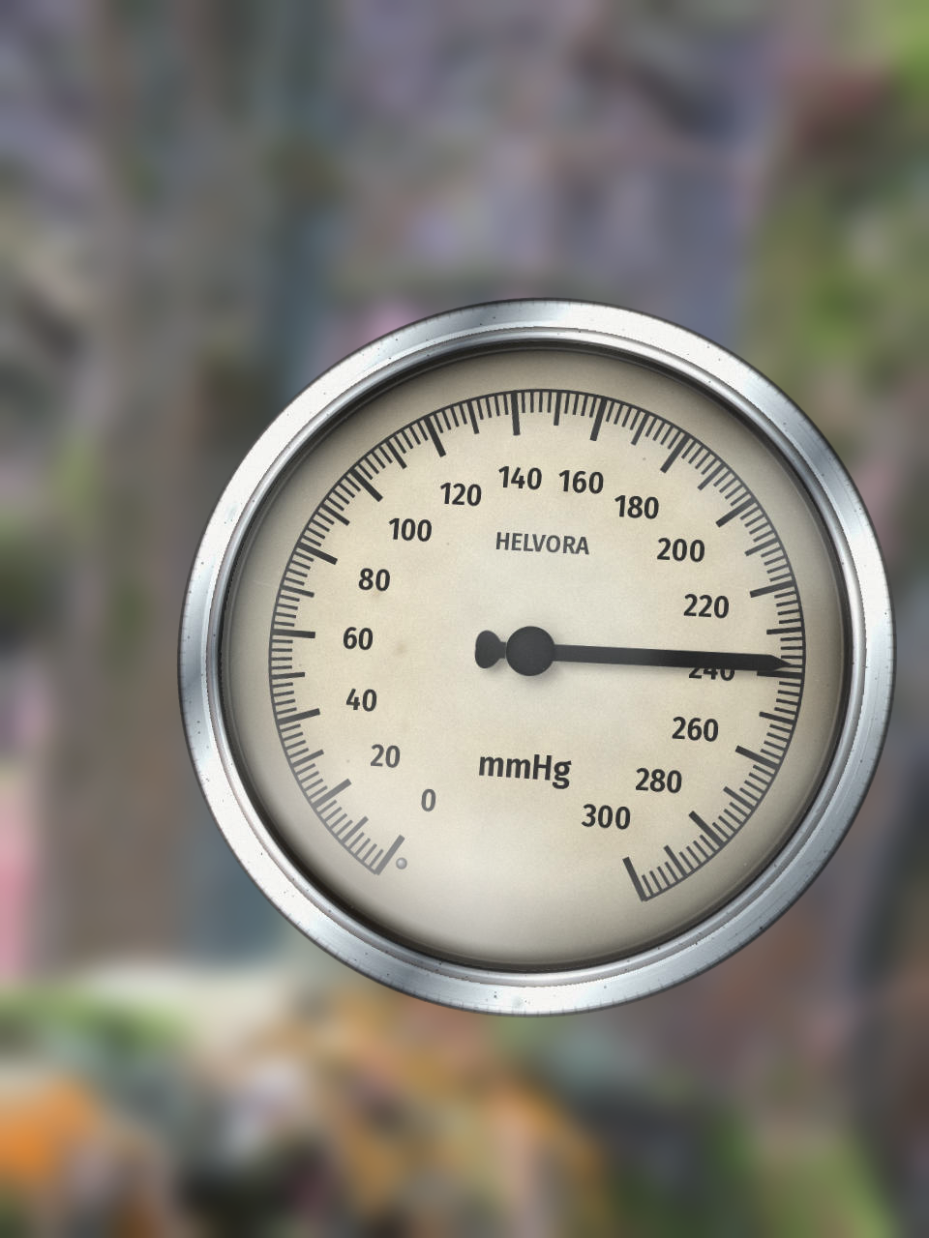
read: **238** mmHg
